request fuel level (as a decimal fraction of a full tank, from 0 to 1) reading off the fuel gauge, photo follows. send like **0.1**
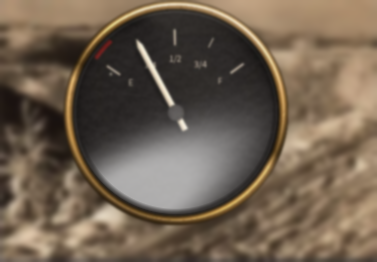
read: **0.25**
